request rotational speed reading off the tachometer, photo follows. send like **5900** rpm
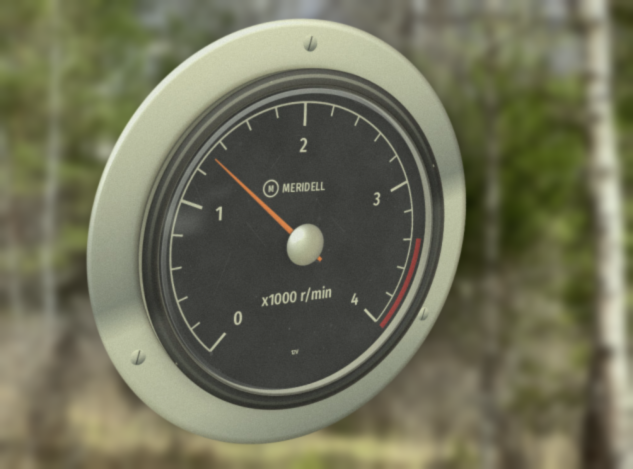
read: **1300** rpm
